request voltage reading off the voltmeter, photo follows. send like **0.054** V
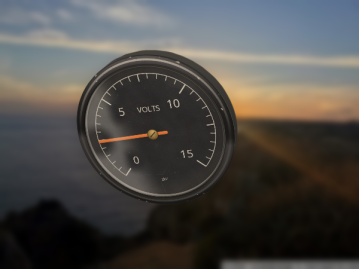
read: **2.5** V
